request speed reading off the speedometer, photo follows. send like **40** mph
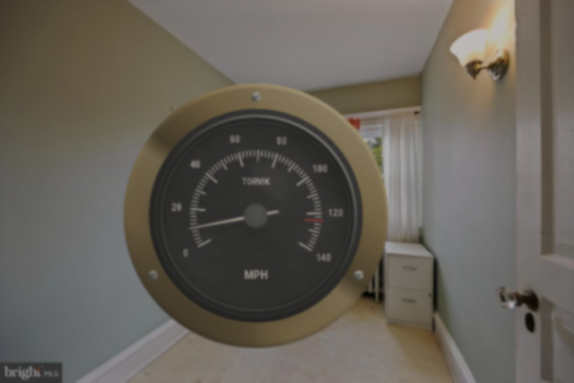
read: **10** mph
